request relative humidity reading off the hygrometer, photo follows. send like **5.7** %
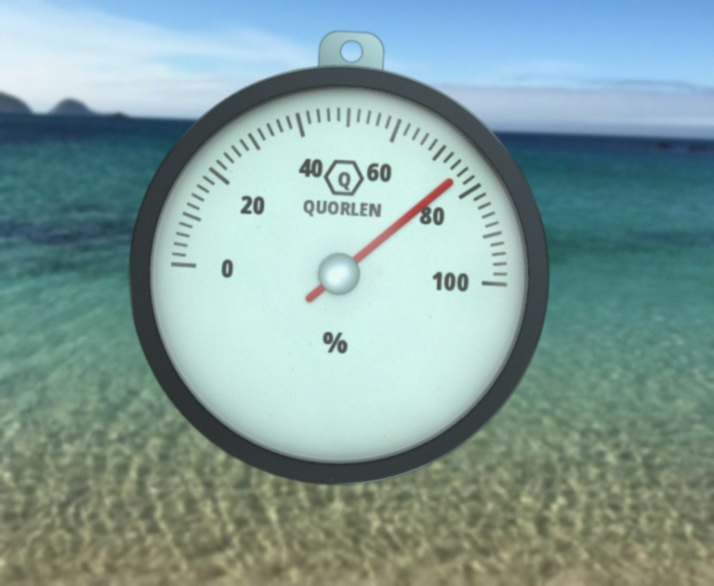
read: **76** %
